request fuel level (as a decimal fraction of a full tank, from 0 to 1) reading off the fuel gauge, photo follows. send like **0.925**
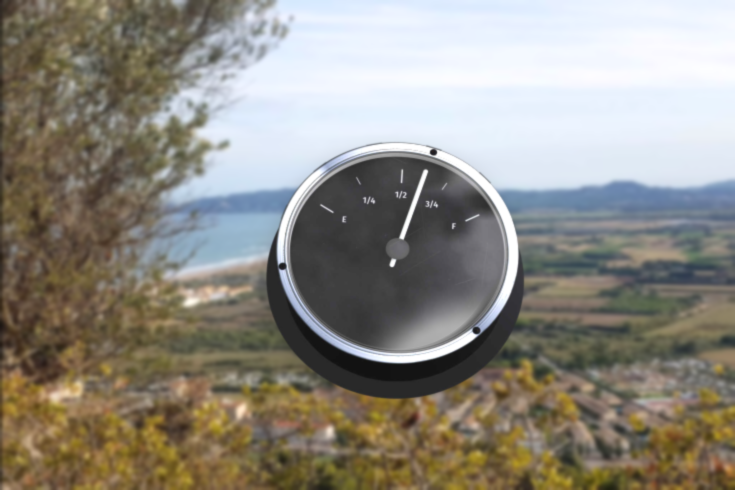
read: **0.625**
